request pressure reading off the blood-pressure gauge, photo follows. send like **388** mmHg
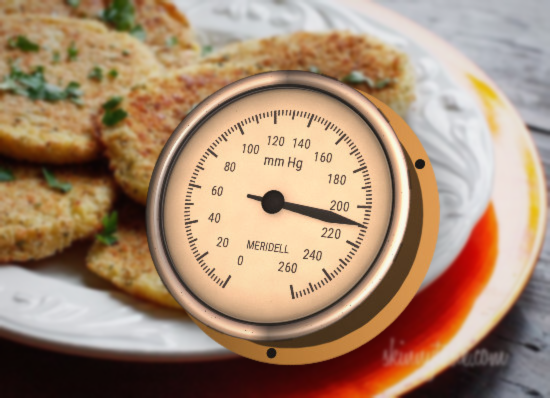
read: **210** mmHg
